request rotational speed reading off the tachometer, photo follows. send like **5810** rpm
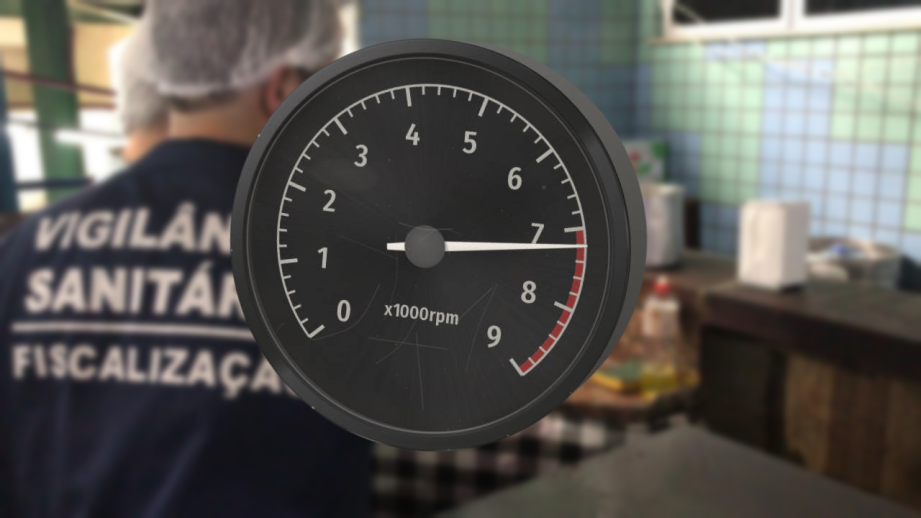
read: **7200** rpm
